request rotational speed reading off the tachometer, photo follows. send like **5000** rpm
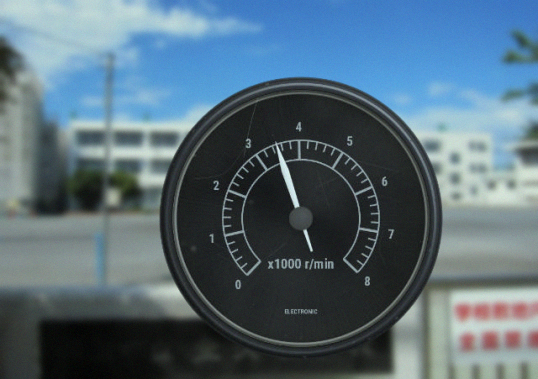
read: **3500** rpm
